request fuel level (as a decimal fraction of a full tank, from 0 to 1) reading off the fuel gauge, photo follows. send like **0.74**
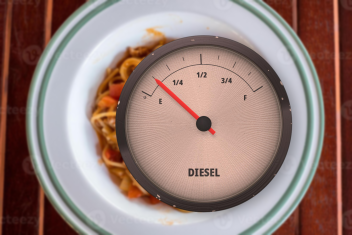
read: **0.125**
